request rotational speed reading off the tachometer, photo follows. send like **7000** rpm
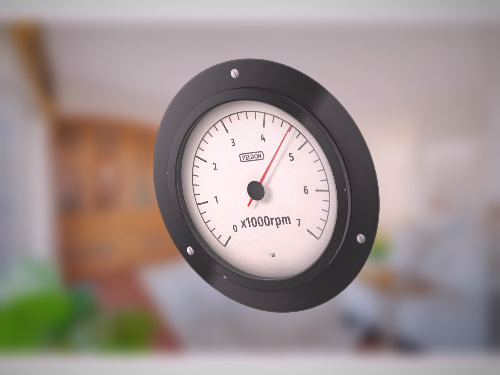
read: **4600** rpm
